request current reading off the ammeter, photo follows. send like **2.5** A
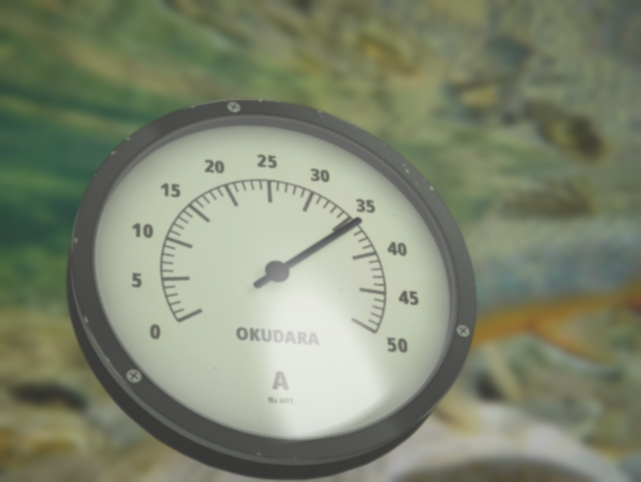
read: **36** A
